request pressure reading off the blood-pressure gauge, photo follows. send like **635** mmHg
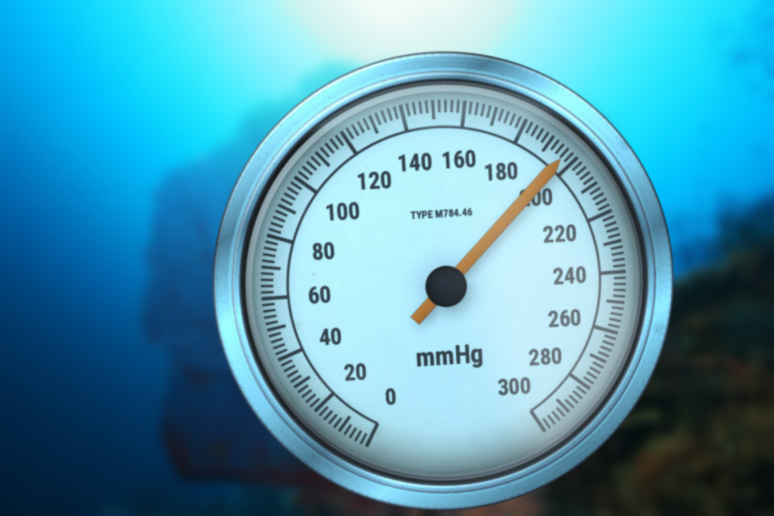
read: **196** mmHg
